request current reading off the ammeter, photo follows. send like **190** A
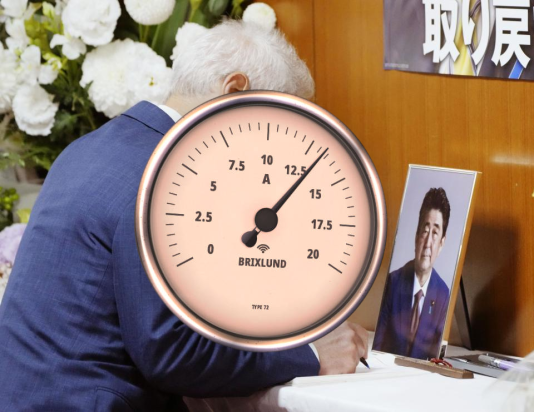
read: **13.25** A
